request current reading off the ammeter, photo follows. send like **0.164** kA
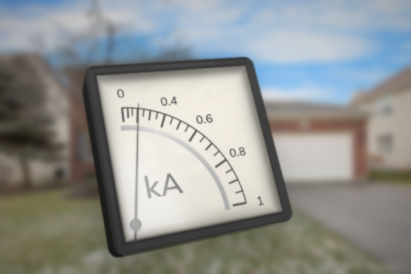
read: **0.2** kA
